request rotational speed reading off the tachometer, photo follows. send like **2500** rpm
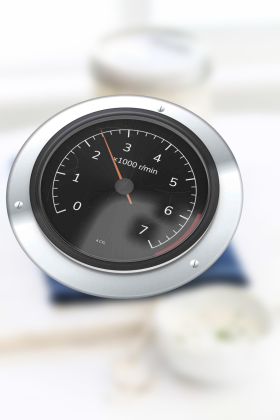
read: **2400** rpm
